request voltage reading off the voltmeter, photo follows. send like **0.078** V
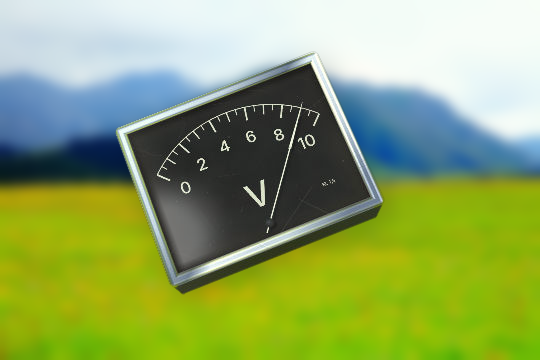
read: **9** V
